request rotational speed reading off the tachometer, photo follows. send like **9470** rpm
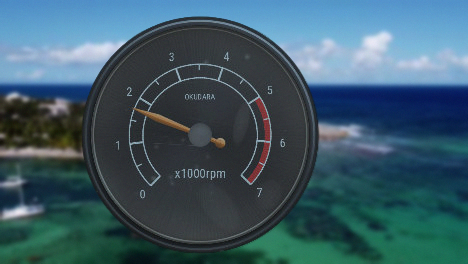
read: **1750** rpm
